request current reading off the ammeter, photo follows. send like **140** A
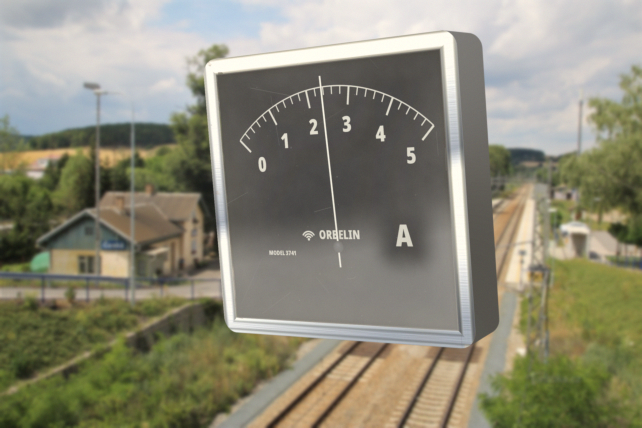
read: **2.4** A
